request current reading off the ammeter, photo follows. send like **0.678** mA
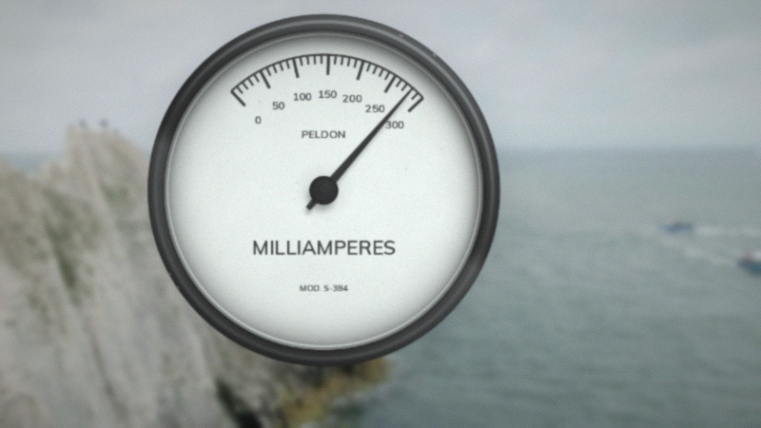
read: **280** mA
